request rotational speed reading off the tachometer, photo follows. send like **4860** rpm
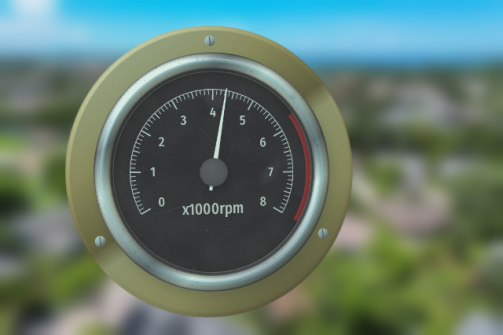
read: **4300** rpm
